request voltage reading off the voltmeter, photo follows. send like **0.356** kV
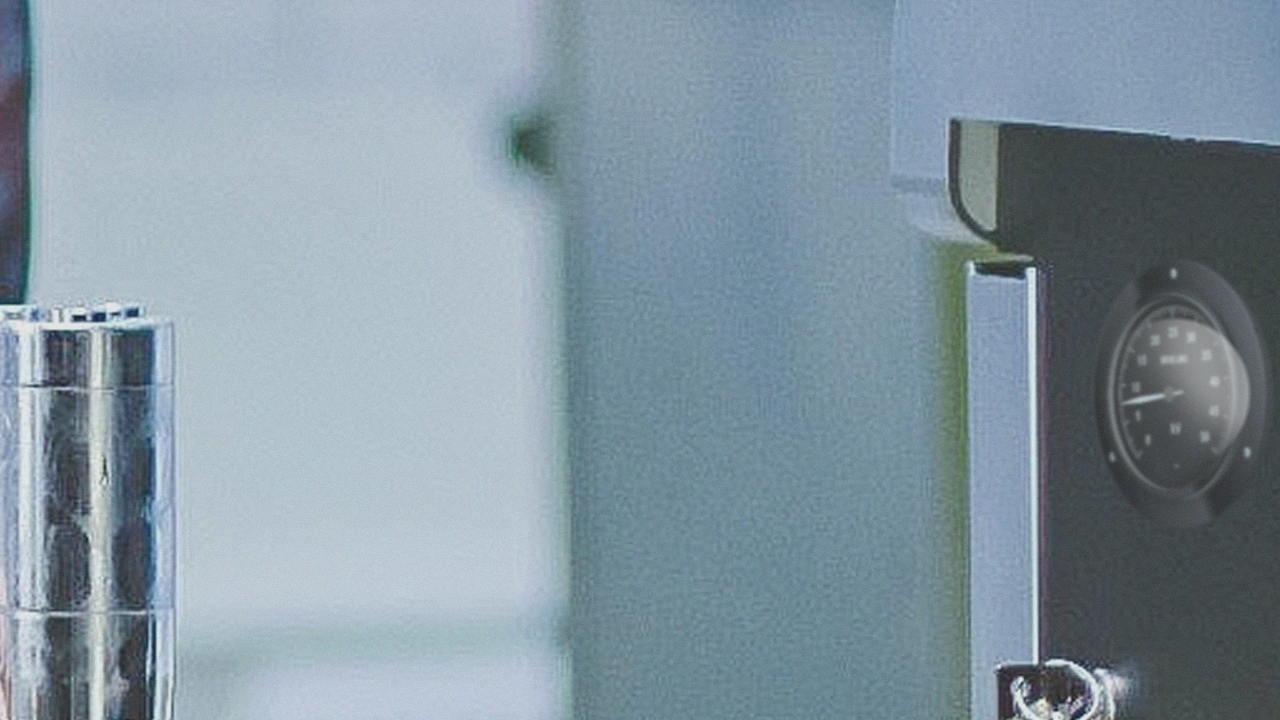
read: **7.5** kV
